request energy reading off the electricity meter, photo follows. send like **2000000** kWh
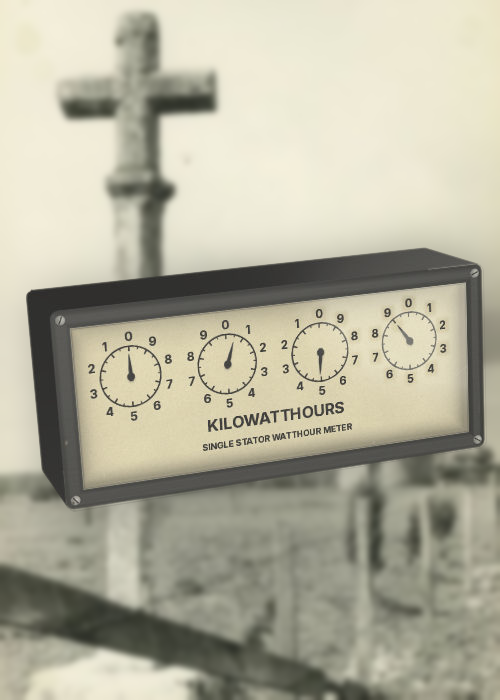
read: **49** kWh
